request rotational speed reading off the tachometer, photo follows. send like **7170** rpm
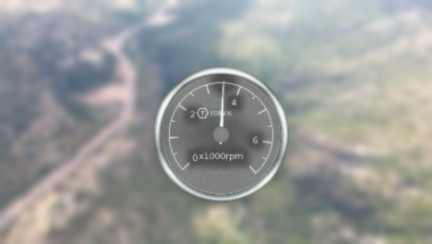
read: **3500** rpm
